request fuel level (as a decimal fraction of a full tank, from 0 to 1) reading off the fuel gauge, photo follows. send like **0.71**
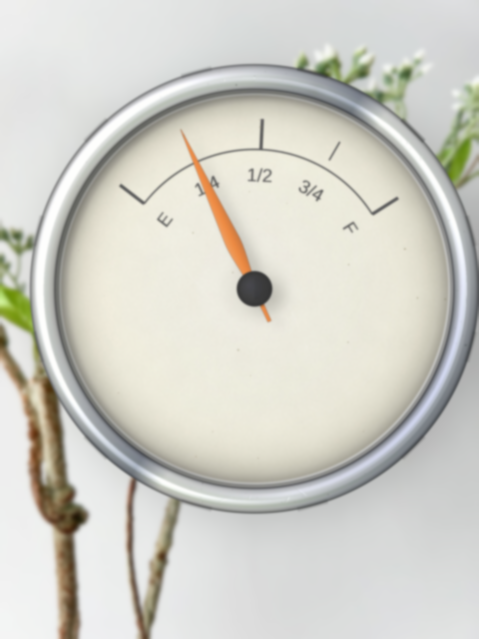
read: **0.25**
